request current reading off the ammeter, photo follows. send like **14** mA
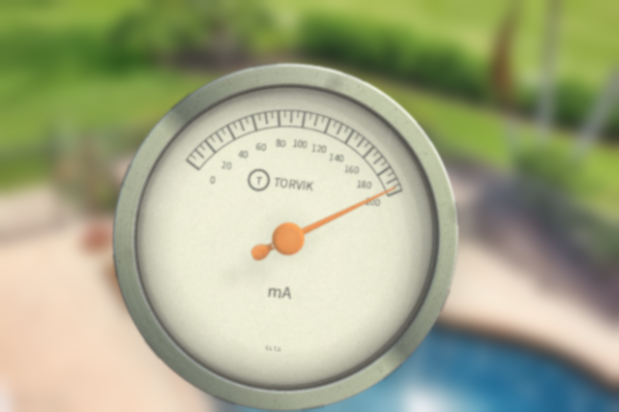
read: **195** mA
